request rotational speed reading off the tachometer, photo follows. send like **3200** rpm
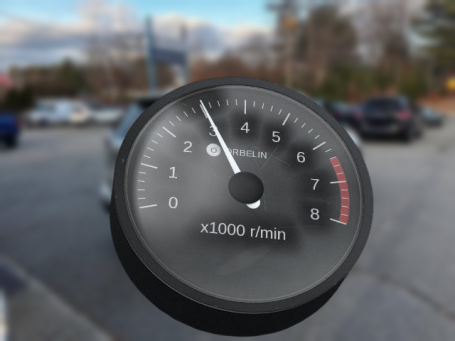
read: **3000** rpm
